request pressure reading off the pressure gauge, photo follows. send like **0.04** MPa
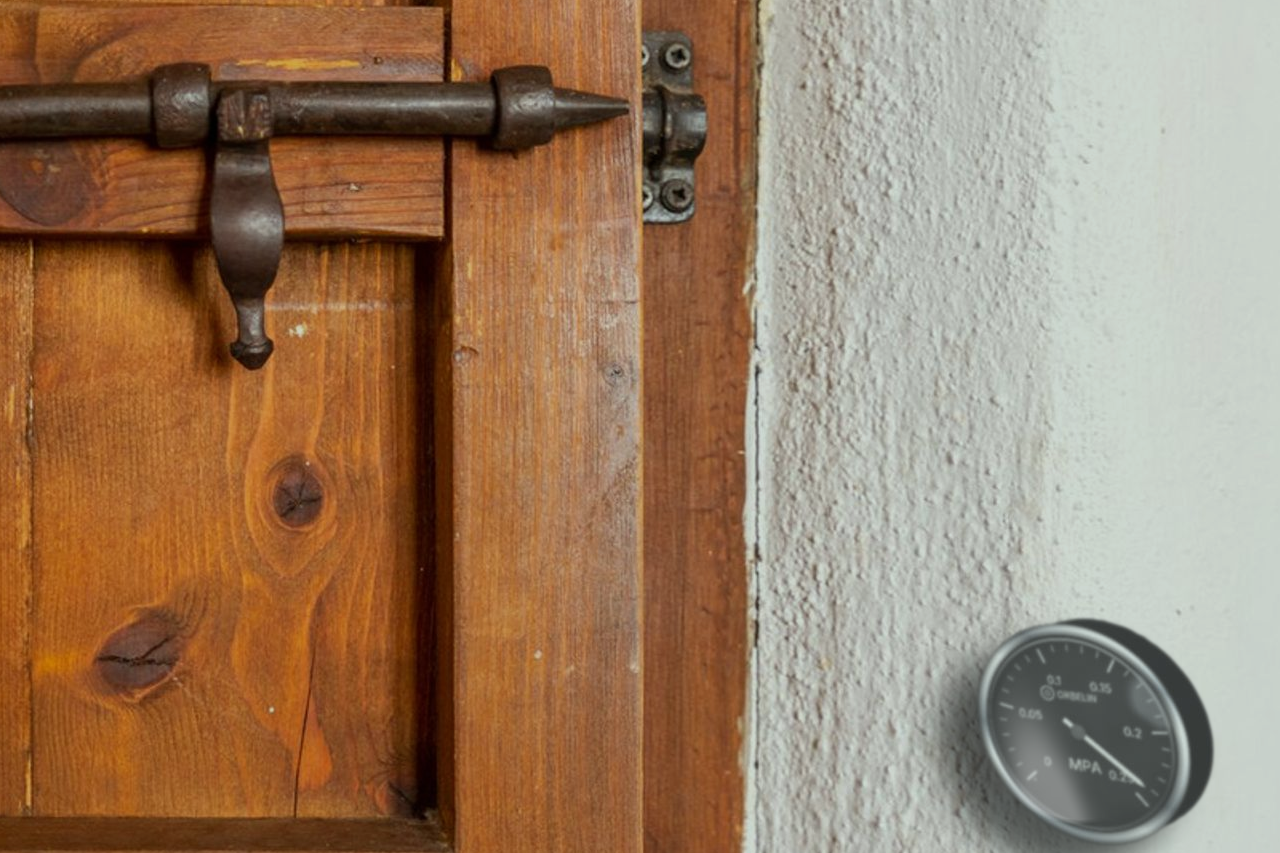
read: **0.24** MPa
